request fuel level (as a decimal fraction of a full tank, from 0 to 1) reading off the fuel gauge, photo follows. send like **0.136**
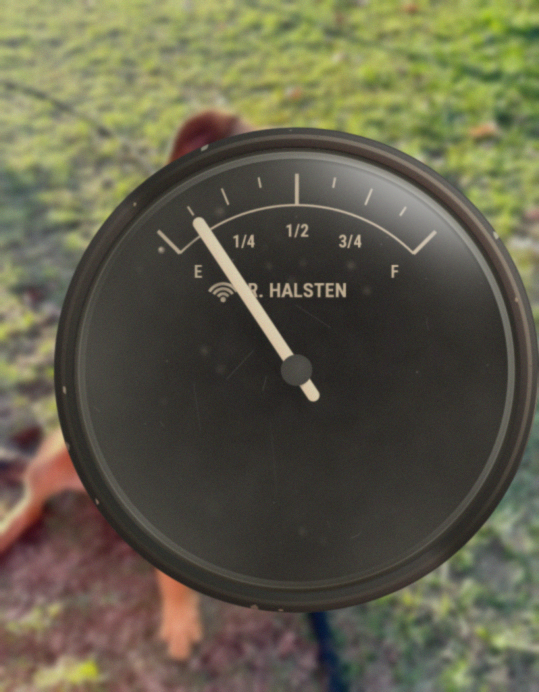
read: **0.125**
